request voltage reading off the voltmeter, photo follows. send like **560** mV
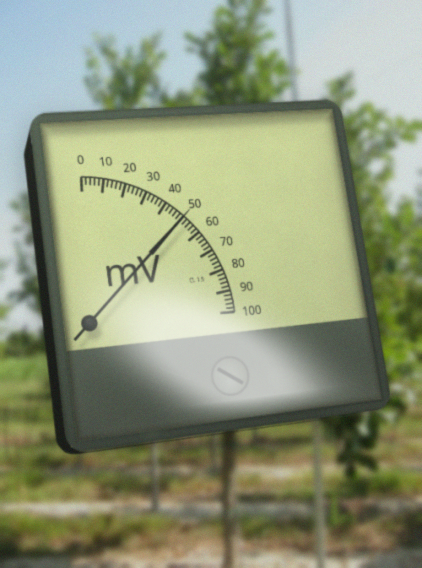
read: **50** mV
